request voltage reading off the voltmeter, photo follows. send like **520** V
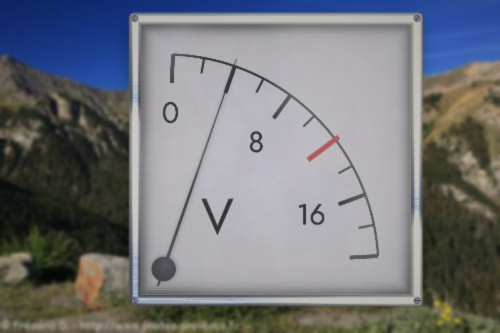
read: **4** V
